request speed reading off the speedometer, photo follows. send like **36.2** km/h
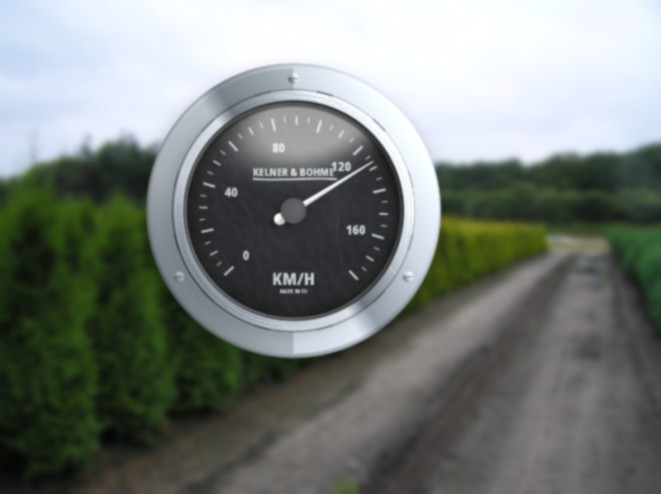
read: **127.5** km/h
